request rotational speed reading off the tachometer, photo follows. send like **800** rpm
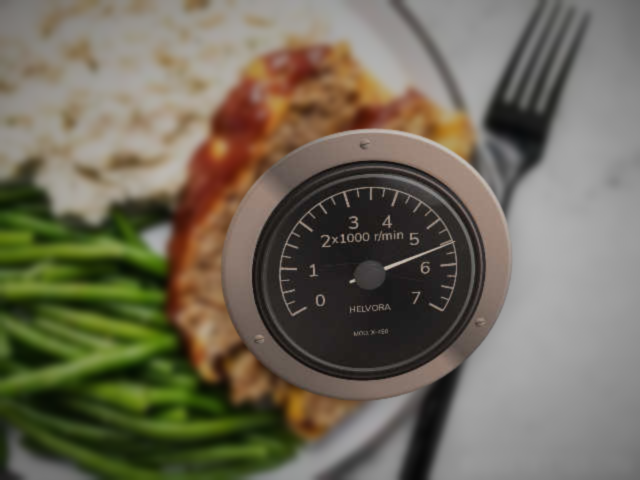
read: **5500** rpm
